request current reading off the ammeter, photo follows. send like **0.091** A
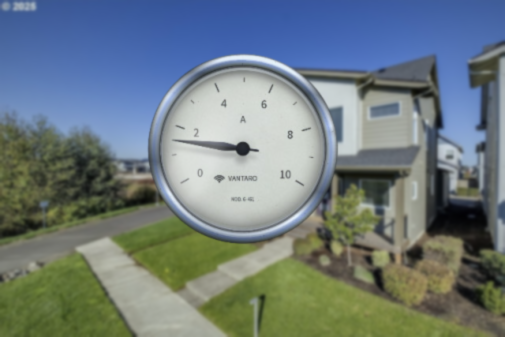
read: **1.5** A
